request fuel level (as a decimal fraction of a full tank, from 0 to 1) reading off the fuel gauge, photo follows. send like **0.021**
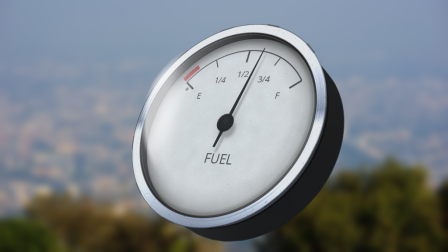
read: **0.625**
